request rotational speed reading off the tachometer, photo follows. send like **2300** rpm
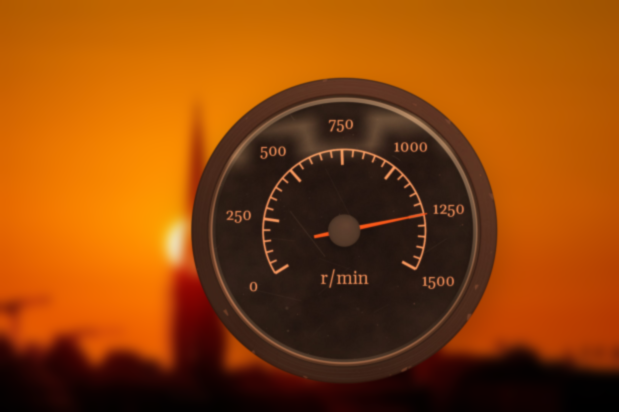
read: **1250** rpm
